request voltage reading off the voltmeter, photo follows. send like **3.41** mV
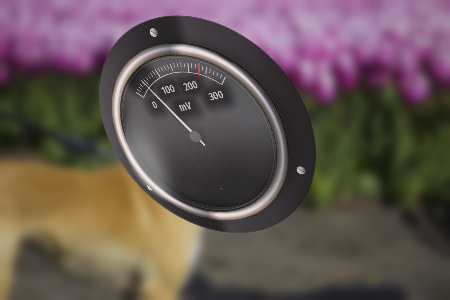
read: **50** mV
